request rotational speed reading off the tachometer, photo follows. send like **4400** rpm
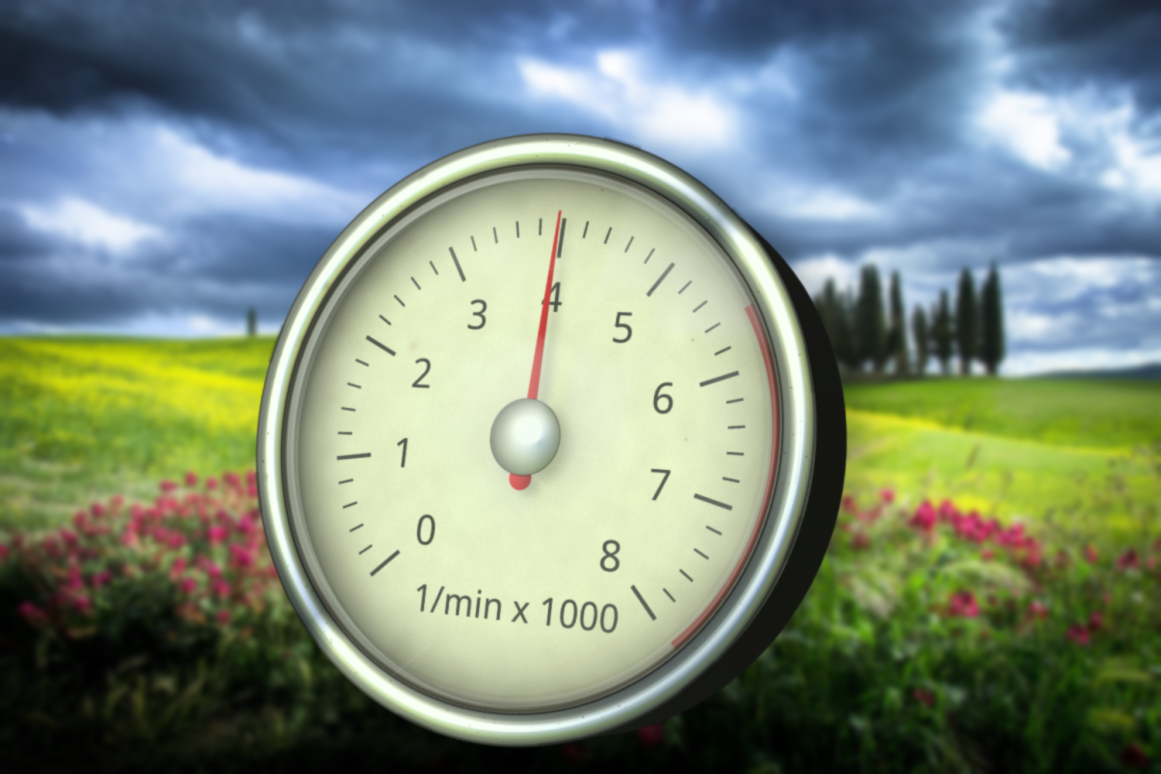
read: **4000** rpm
